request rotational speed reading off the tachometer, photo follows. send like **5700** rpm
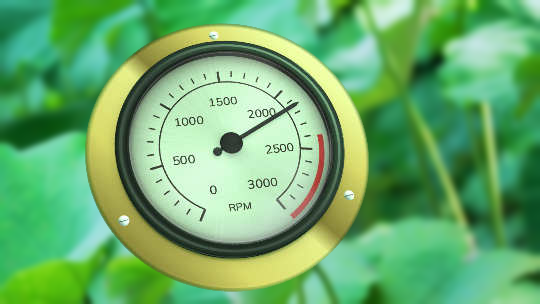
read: **2150** rpm
